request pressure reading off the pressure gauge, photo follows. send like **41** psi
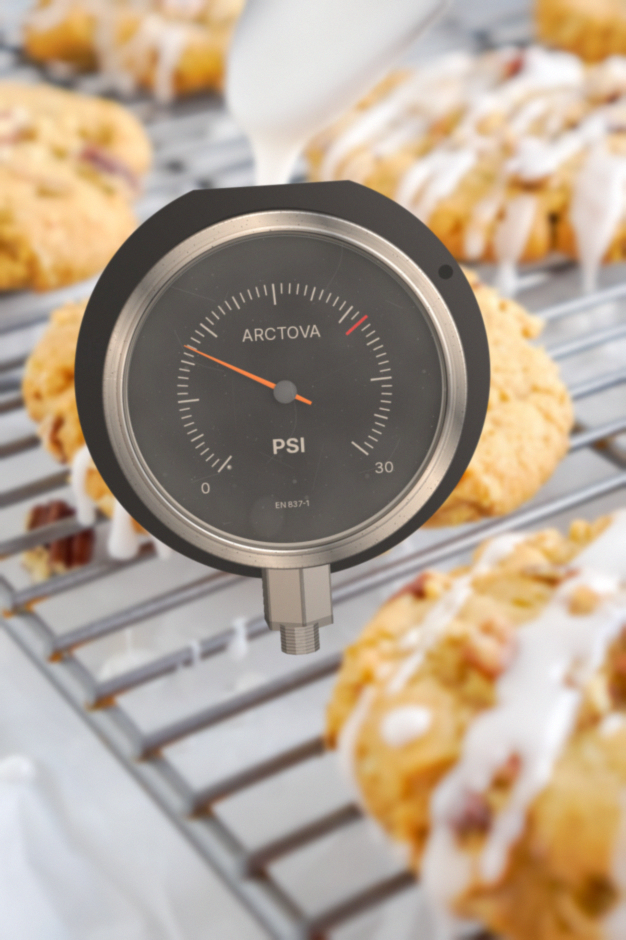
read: **8.5** psi
